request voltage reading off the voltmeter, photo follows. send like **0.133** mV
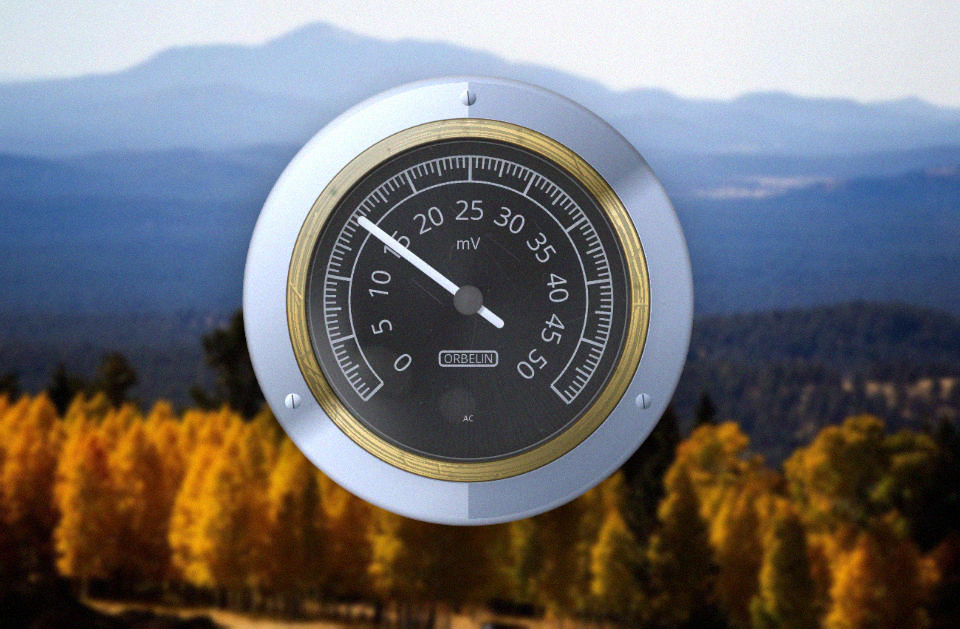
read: **15** mV
